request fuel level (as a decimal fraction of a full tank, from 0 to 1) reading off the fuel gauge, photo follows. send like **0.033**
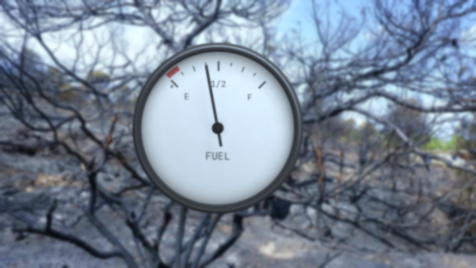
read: **0.375**
